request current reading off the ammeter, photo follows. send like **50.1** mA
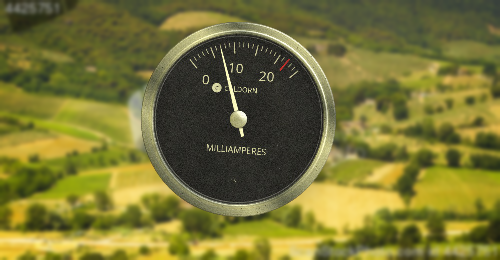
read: **7** mA
